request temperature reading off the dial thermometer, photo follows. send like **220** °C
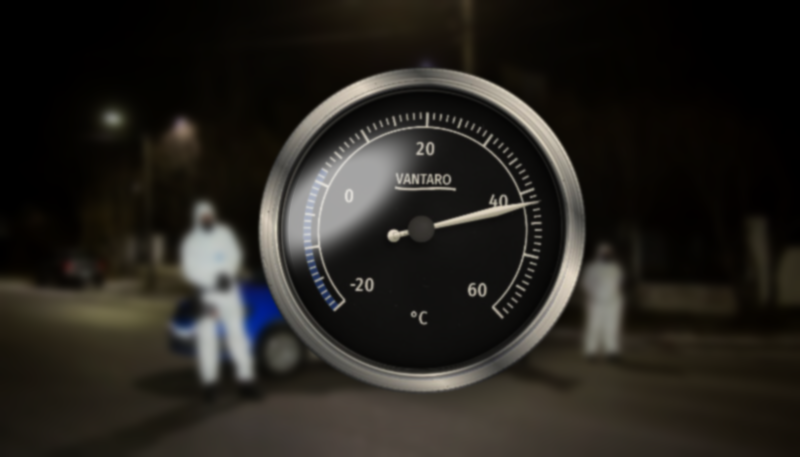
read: **42** °C
